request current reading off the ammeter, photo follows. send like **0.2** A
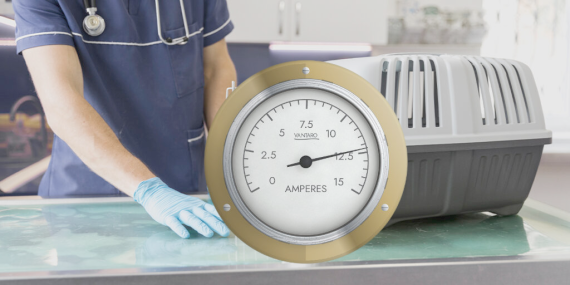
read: **12.25** A
